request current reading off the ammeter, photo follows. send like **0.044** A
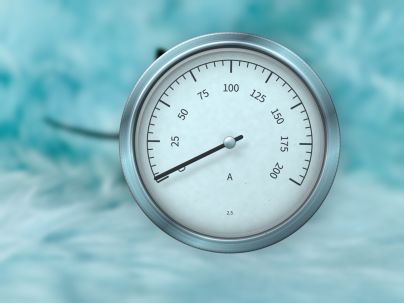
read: **2.5** A
